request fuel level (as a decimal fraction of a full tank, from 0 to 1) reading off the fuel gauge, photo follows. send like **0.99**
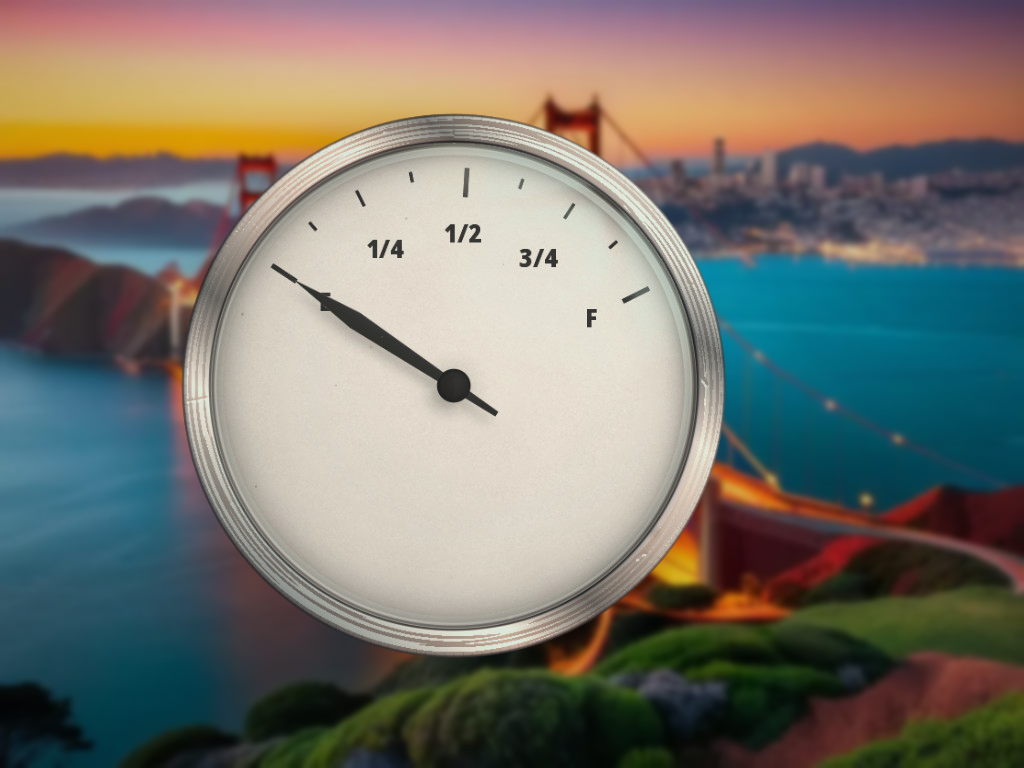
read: **0**
